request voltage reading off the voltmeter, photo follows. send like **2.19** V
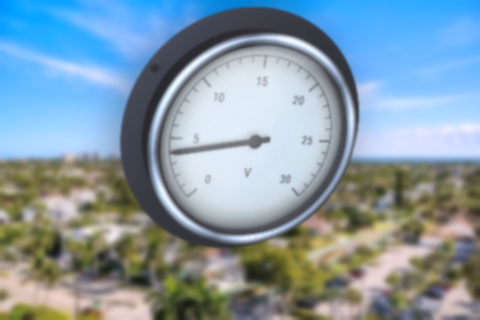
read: **4** V
